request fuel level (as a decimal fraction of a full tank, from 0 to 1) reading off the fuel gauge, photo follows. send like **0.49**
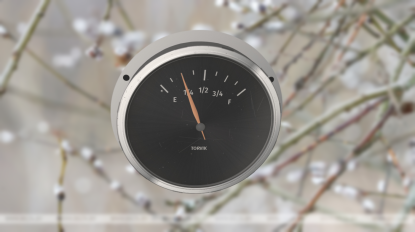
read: **0.25**
